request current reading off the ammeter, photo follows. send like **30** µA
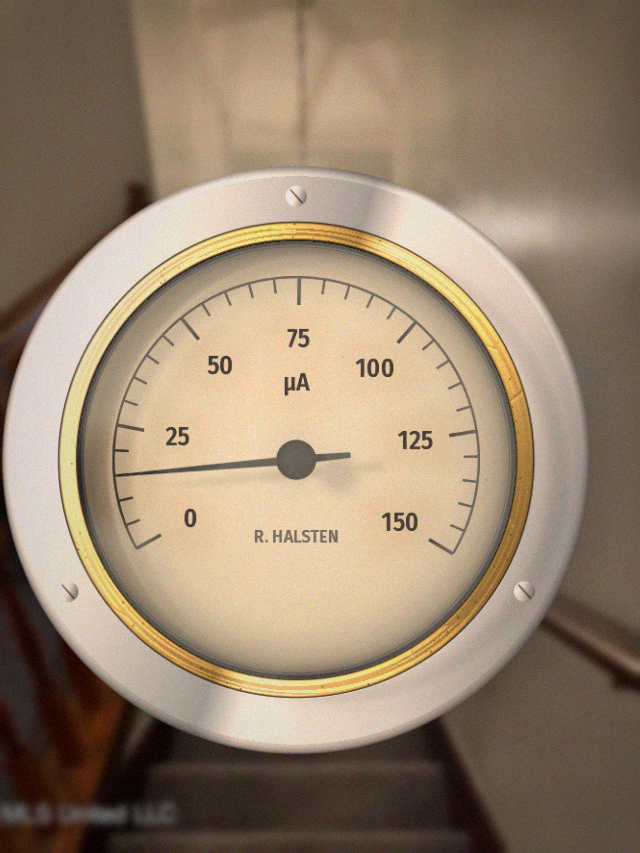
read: **15** µA
